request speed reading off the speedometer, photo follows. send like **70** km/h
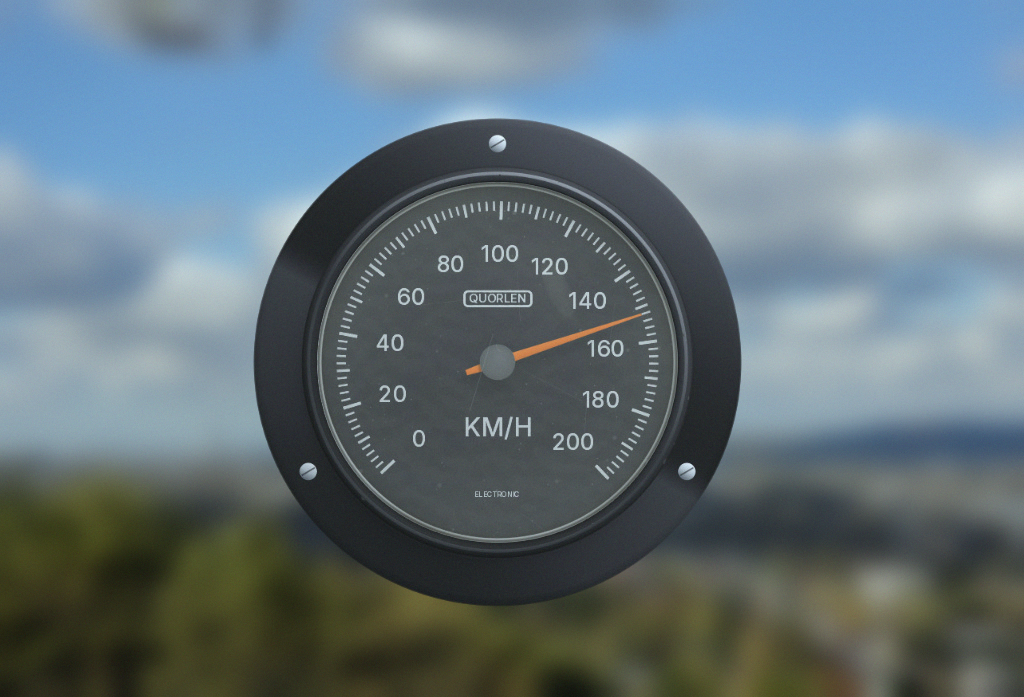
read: **152** km/h
